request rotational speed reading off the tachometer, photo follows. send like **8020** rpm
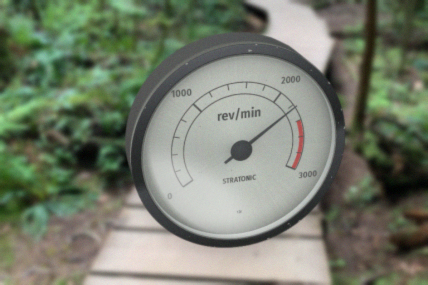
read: **2200** rpm
